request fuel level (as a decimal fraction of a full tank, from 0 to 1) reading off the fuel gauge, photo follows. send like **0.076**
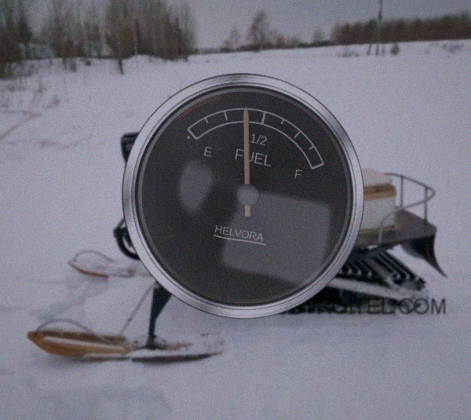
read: **0.375**
